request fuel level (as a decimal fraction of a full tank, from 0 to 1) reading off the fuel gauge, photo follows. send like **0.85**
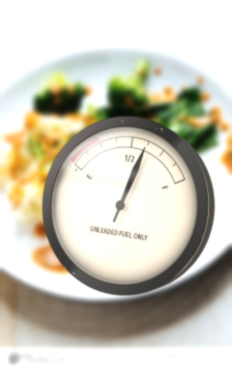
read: **0.625**
